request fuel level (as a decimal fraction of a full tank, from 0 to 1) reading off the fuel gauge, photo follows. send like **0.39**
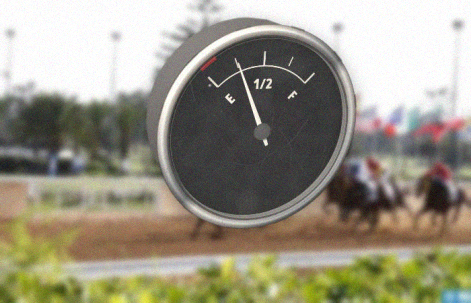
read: **0.25**
